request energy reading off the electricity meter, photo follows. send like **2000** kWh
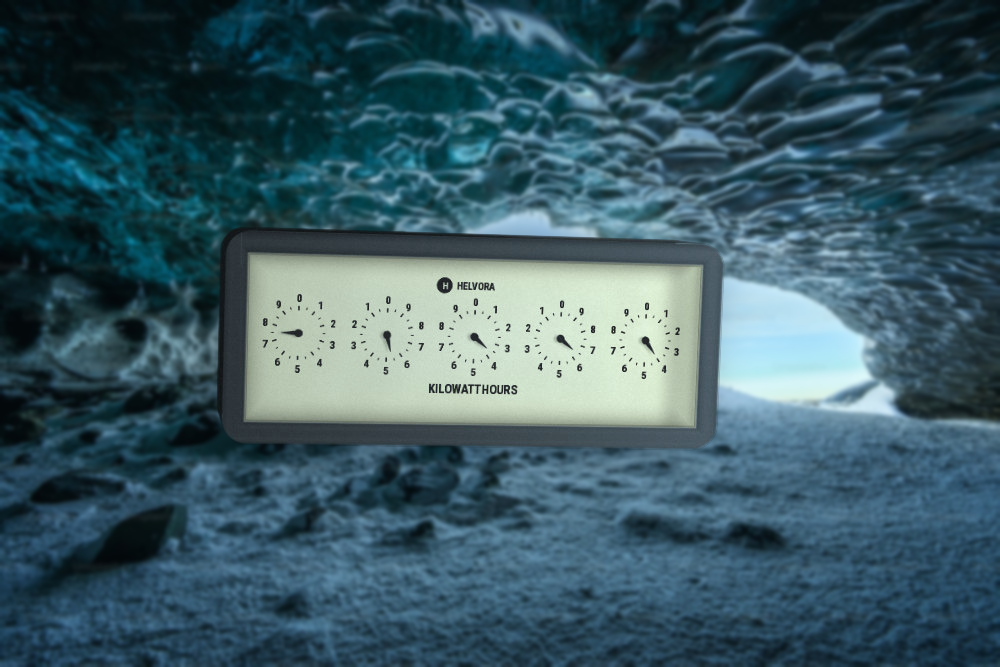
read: **75364** kWh
